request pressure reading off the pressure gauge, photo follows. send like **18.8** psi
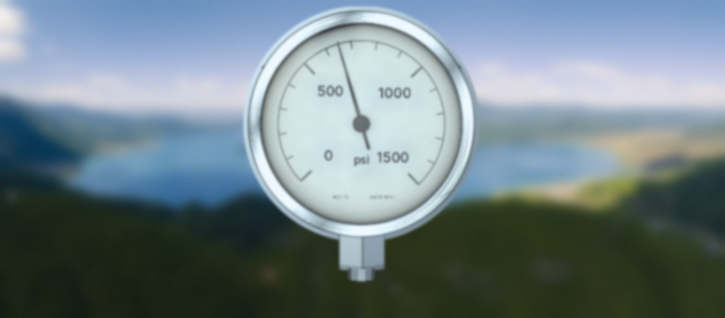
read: **650** psi
